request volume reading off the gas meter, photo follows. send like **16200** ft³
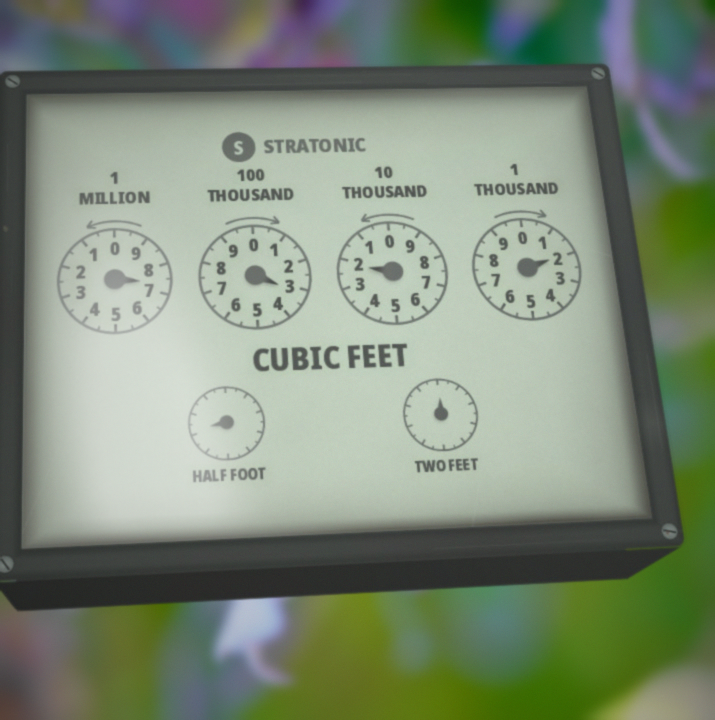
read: **732200** ft³
